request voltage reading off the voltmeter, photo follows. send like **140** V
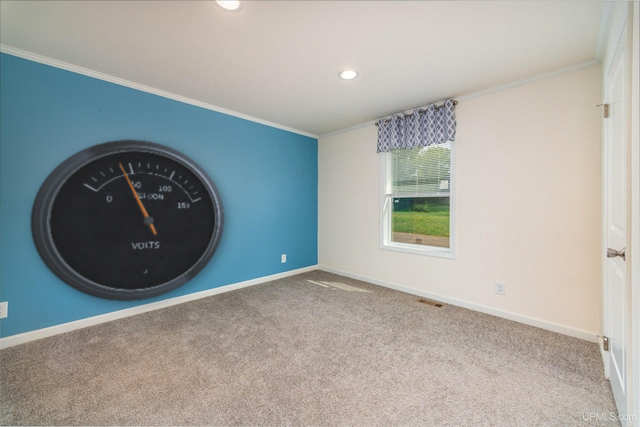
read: **40** V
